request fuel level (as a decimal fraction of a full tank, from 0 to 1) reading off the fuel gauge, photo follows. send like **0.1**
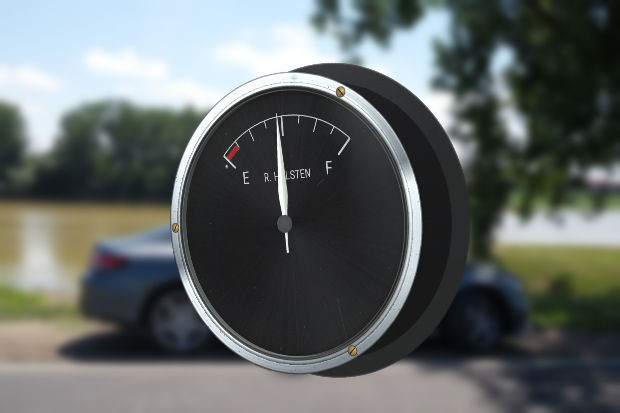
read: **0.5**
